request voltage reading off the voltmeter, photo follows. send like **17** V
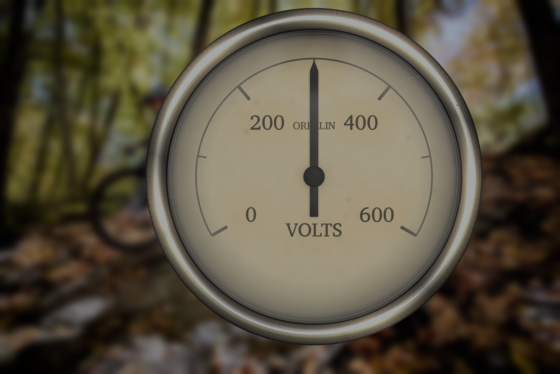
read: **300** V
